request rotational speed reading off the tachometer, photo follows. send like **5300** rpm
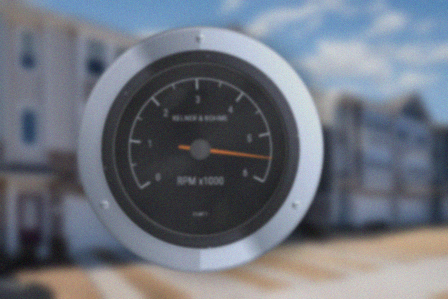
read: **5500** rpm
